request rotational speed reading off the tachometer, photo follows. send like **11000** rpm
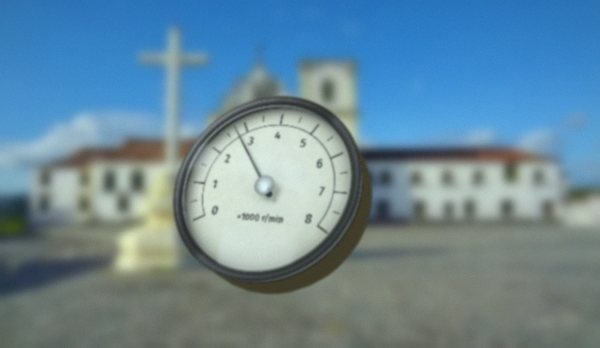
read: **2750** rpm
